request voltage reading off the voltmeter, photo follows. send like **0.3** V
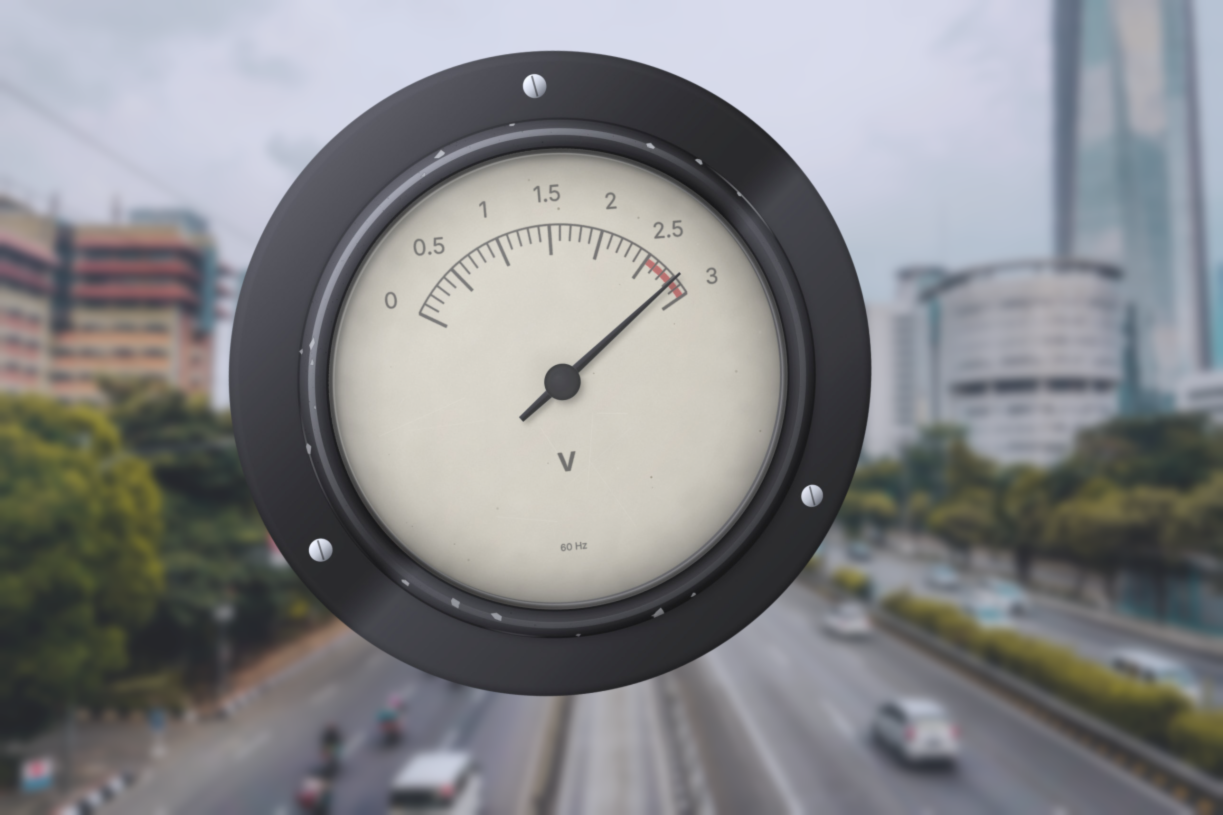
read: **2.8** V
